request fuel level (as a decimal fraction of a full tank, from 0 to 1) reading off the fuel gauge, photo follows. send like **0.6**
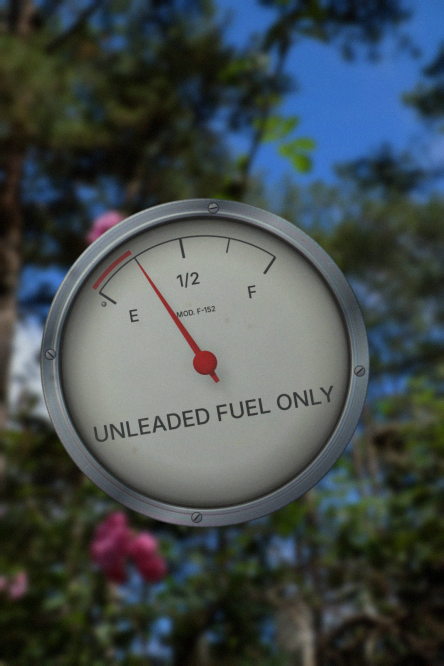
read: **0.25**
